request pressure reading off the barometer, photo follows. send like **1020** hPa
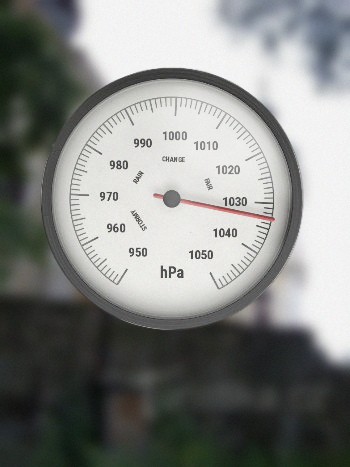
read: **1033** hPa
